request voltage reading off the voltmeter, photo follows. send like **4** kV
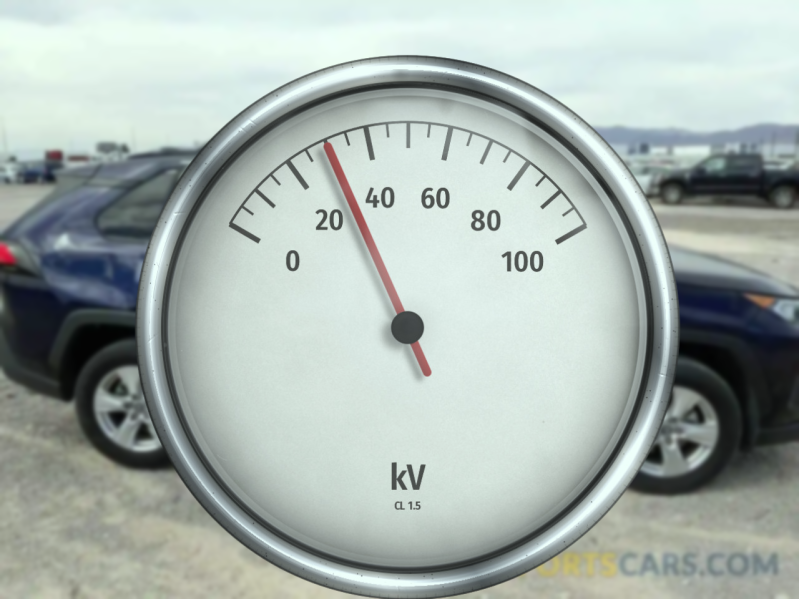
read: **30** kV
